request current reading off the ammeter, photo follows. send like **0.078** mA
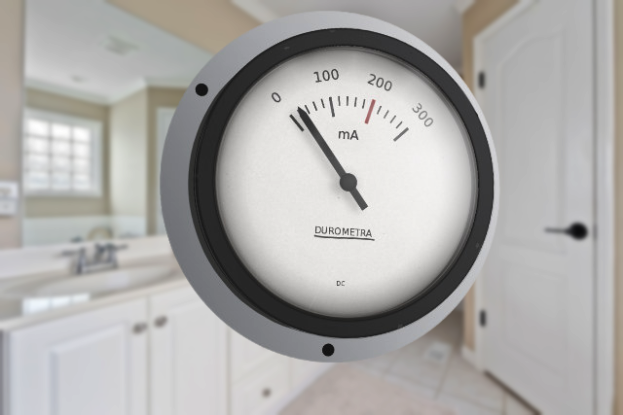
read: **20** mA
